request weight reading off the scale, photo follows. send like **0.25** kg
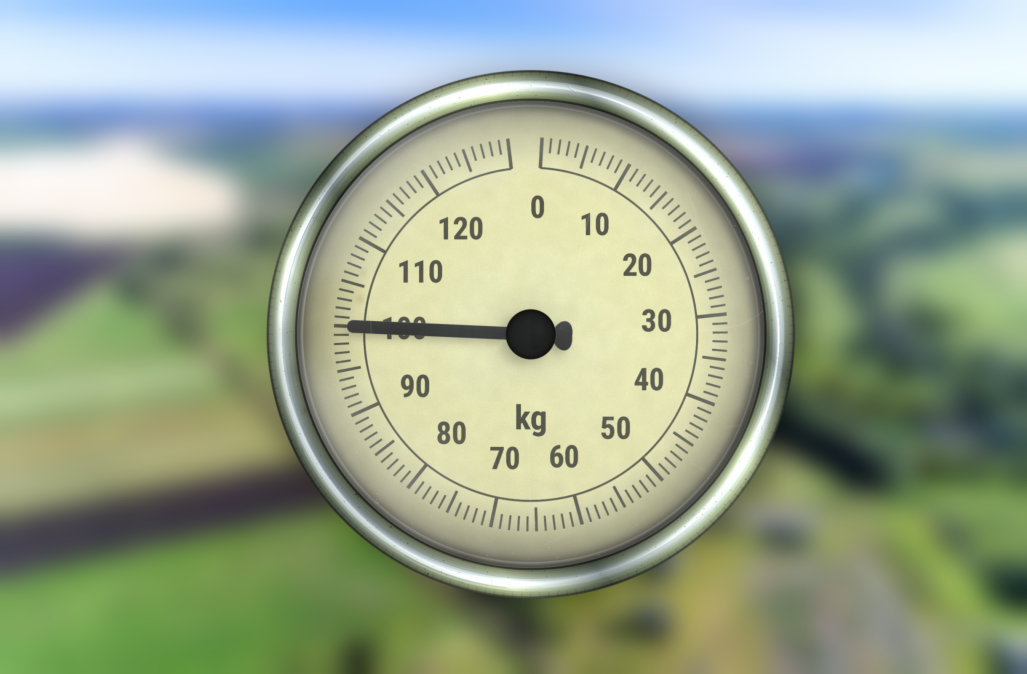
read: **100** kg
